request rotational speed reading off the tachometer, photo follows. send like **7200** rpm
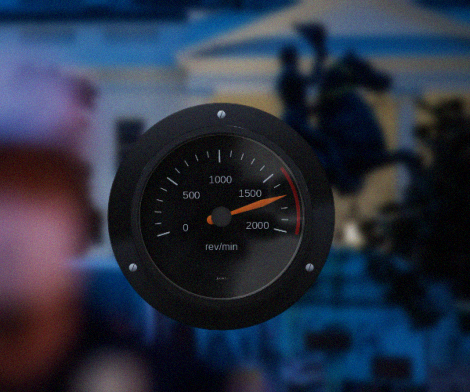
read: **1700** rpm
